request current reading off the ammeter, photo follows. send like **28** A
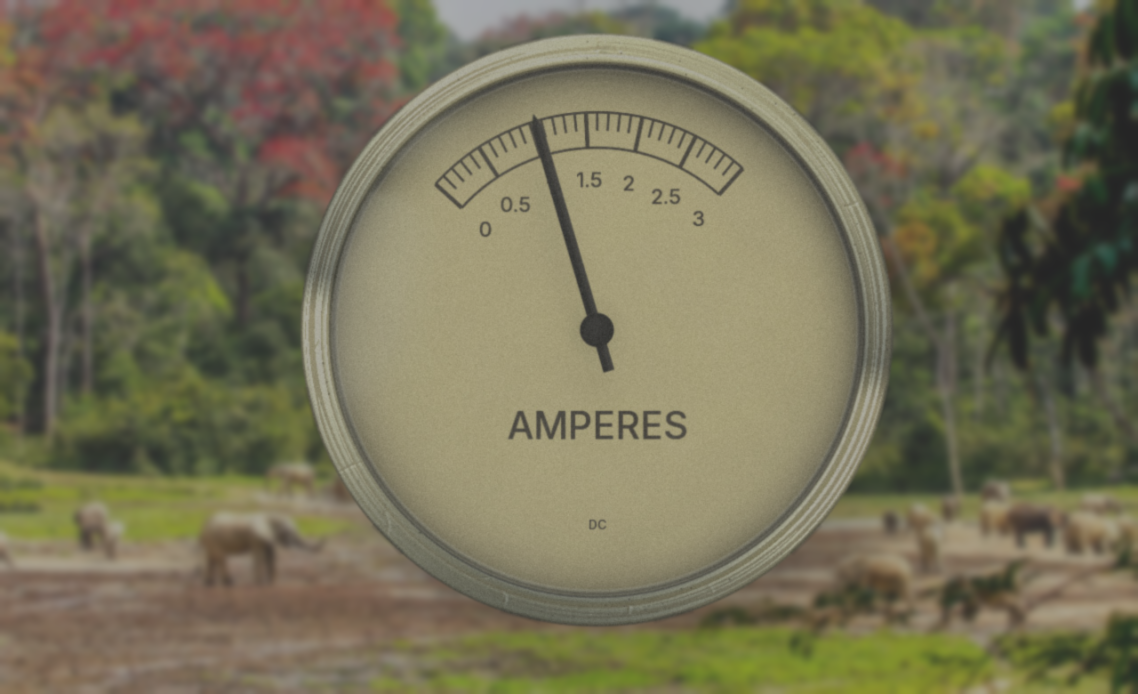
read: **1.05** A
